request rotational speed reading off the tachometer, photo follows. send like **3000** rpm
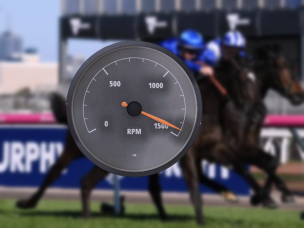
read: **1450** rpm
